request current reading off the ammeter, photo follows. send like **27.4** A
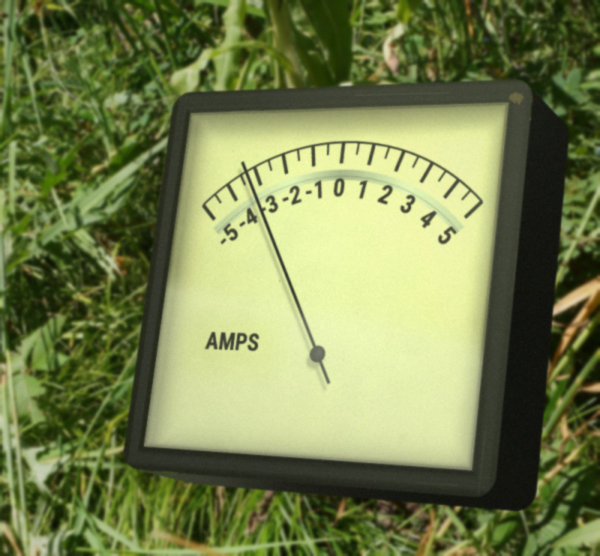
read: **-3.25** A
